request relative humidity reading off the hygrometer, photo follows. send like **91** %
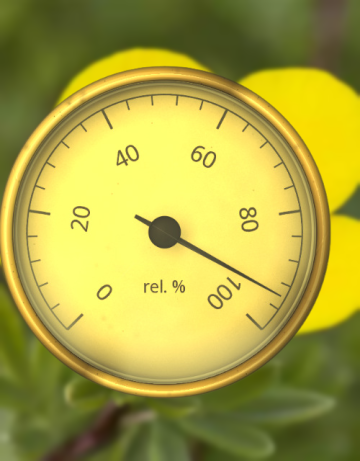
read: **94** %
